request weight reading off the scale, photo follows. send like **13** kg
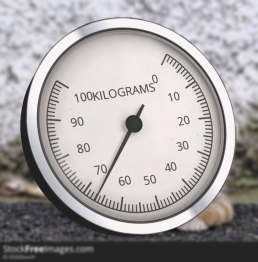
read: **67** kg
